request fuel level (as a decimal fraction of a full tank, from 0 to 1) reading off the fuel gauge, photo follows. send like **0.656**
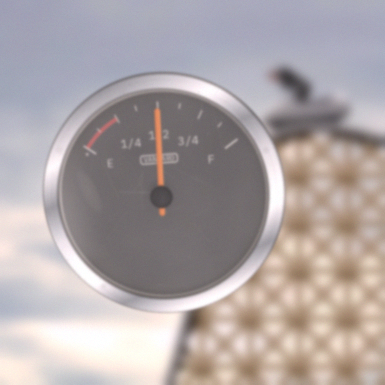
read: **0.5**
